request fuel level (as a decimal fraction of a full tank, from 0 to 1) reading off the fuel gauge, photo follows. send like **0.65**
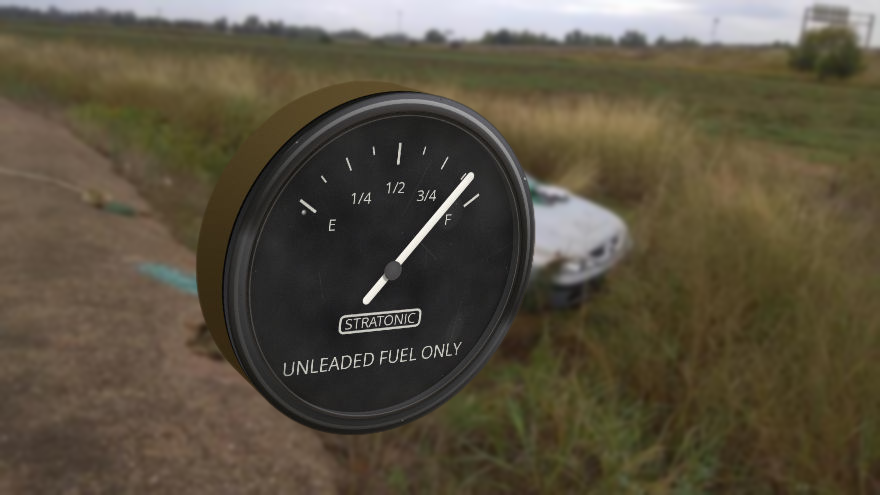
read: **0.875**
